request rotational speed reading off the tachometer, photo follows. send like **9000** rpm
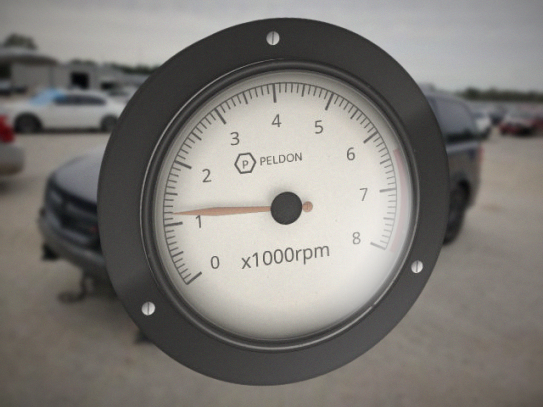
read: **1200** rpm
